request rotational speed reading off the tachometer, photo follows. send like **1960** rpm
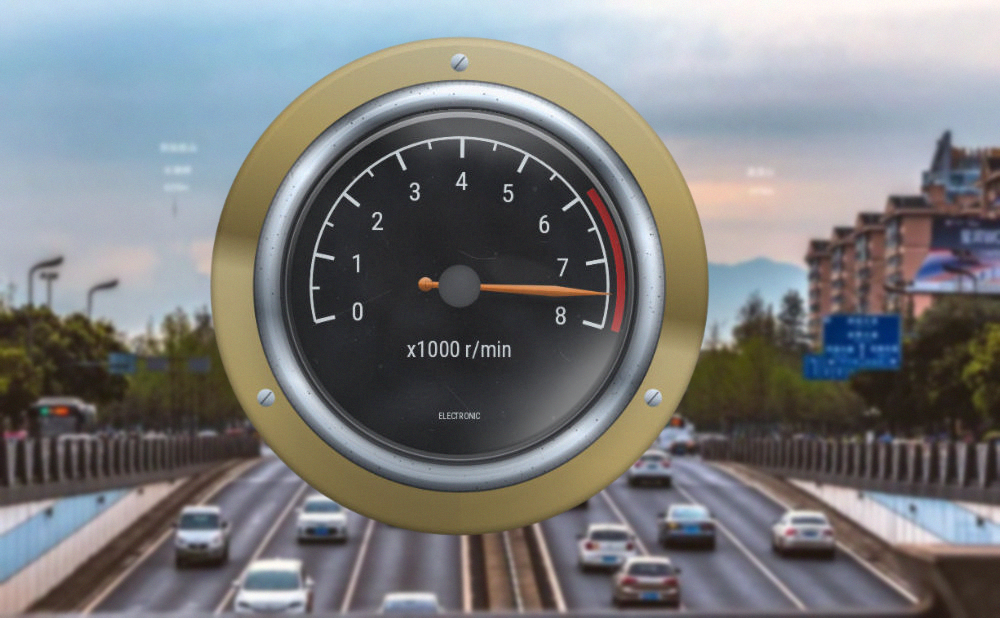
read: **7500** rpm
